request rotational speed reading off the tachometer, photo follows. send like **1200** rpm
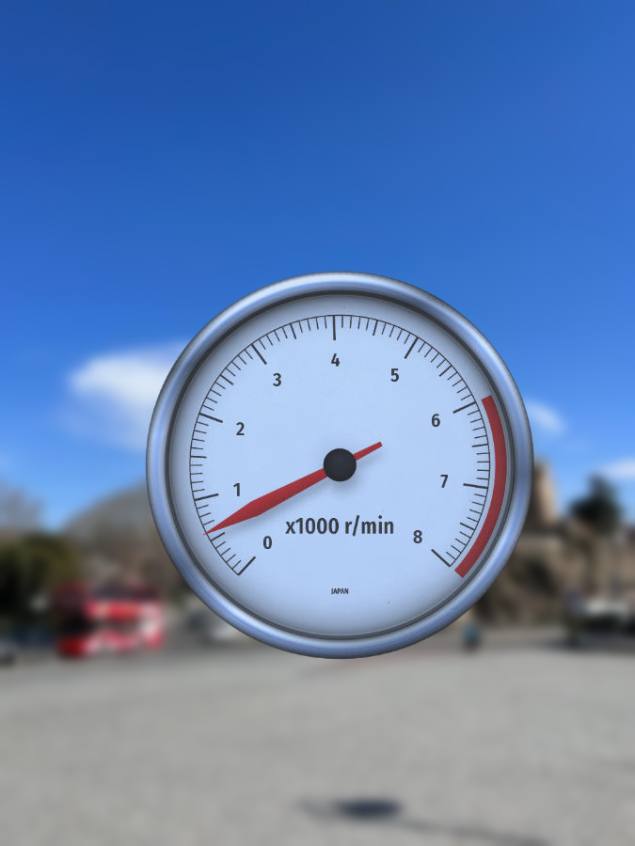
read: **600** rpm
